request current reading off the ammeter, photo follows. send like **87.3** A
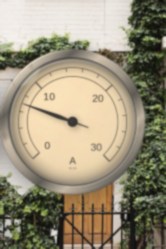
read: **7** A
